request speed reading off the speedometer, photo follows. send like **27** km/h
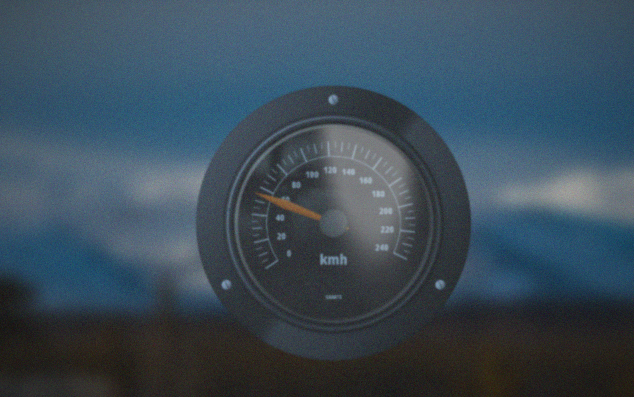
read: **55** km/h
